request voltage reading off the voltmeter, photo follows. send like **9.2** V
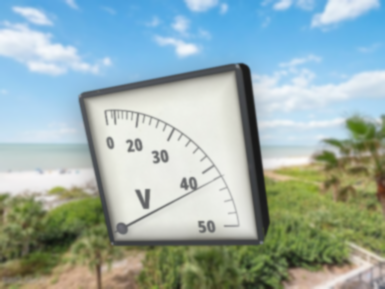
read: **42** V
